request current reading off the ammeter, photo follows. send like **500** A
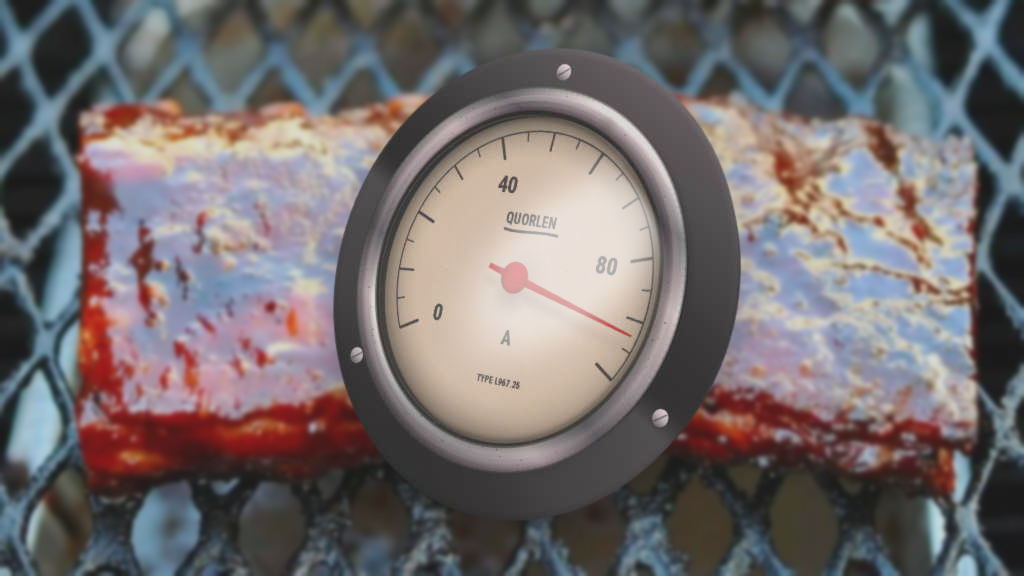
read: **92.5** A
